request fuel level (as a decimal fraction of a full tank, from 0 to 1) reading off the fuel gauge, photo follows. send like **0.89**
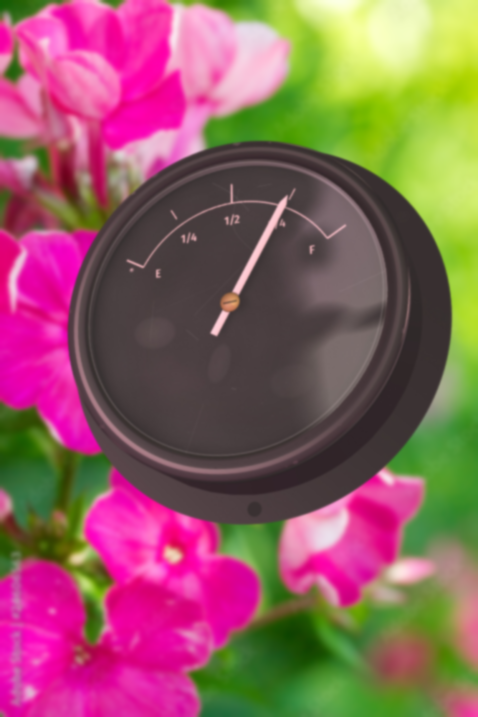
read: **0.75**
